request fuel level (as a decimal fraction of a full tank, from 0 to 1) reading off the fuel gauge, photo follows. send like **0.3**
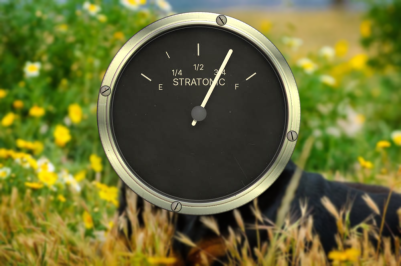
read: **0.75**
